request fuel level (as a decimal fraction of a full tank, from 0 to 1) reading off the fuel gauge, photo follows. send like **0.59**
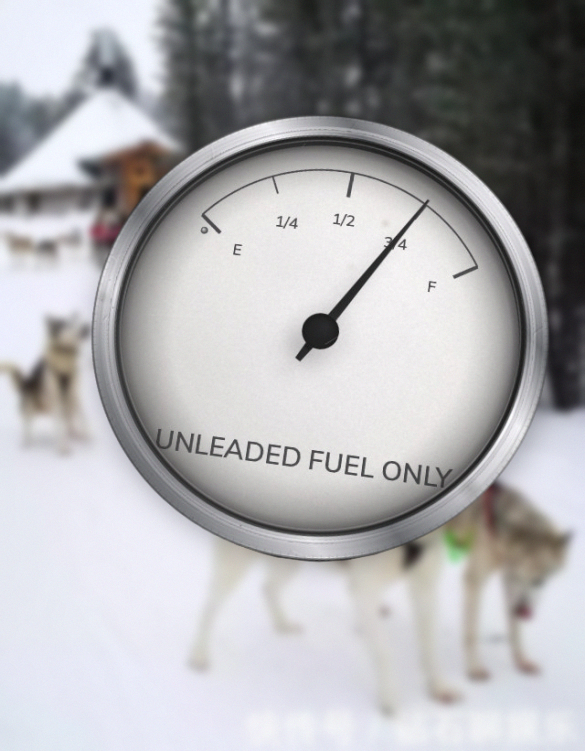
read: **0.75**
